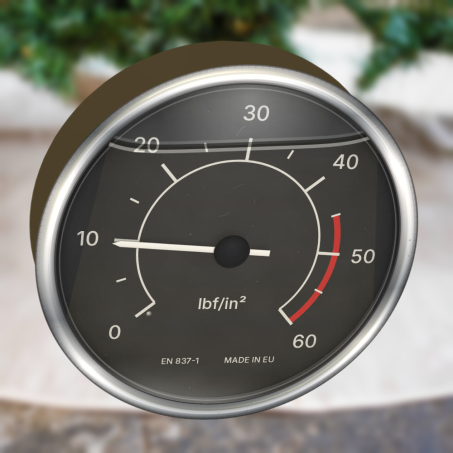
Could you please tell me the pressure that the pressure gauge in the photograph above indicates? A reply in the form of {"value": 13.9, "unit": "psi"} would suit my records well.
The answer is {"value": 10, "unit": "psi"}
